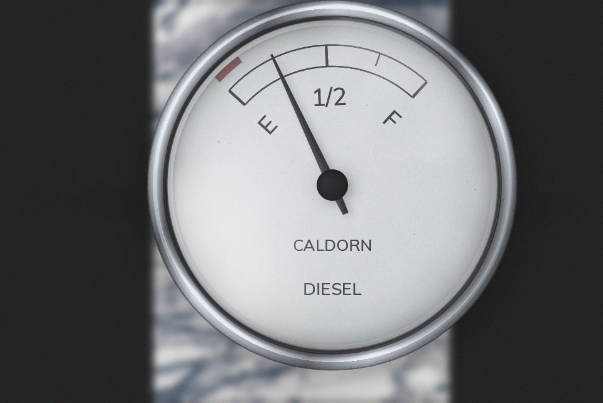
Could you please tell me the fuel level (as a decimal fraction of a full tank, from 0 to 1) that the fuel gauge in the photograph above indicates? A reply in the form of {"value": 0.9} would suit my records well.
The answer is {"value": 0.25}
